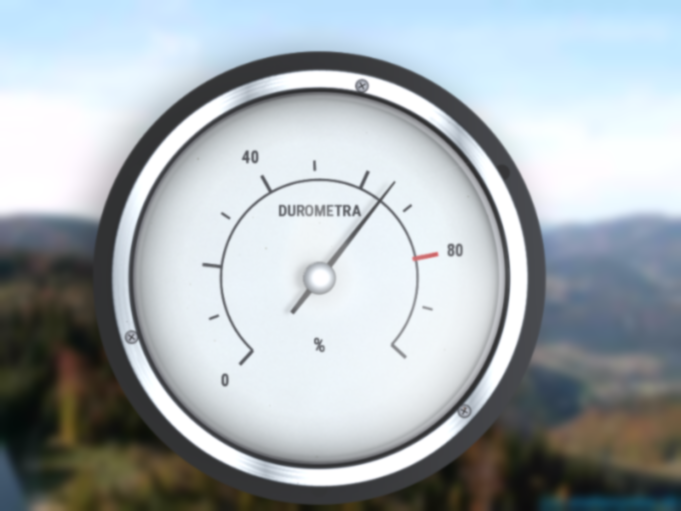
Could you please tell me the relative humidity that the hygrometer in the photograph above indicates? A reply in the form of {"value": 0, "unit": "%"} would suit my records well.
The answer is {"value": 65, "unit": "%"}
